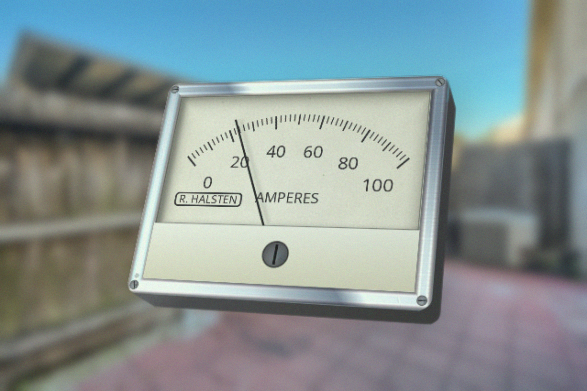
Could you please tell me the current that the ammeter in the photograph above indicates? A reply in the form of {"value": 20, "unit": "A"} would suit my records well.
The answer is {"value": 24, "unit": "A"}
